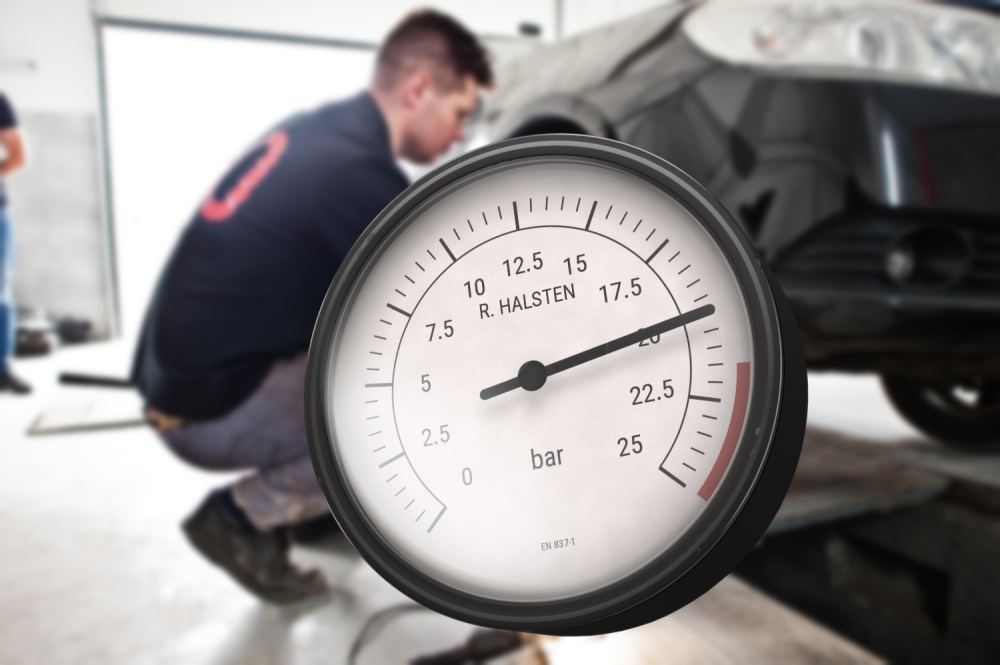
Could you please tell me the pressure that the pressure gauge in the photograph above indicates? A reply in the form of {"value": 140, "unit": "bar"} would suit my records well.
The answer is {"value": 20, "unit": "bar"}
